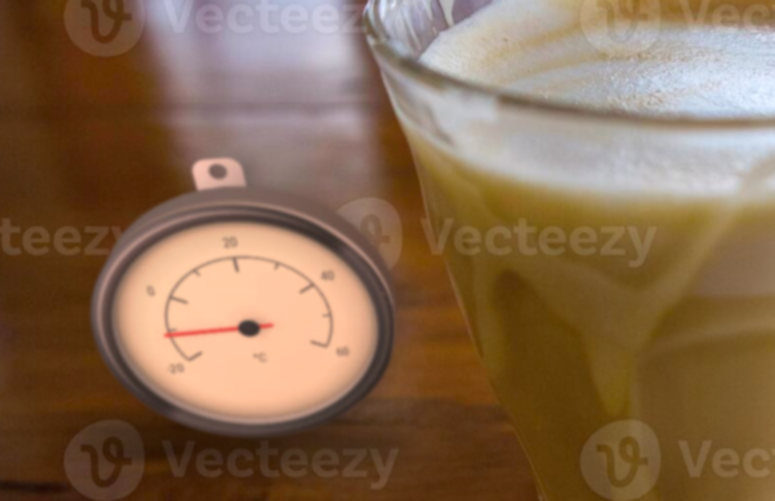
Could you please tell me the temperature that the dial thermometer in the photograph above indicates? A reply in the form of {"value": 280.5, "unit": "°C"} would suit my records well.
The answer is {"value": -10, "unit": "°C"}
